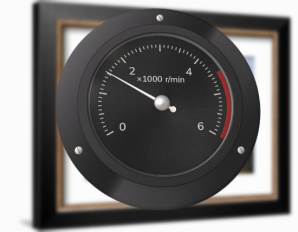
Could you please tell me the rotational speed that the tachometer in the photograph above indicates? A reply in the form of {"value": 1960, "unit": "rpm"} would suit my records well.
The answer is {"value": 1500, "unit": "rpm"}
